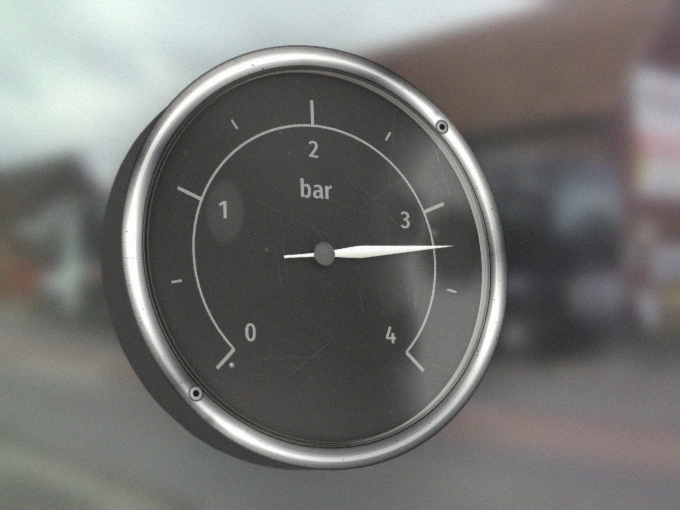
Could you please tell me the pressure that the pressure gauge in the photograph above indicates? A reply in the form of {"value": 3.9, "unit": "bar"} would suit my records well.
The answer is {"value": 3.25, "unit": "bar"}
